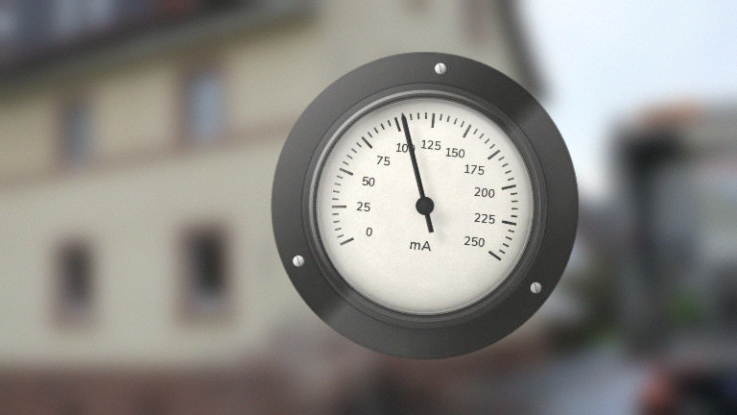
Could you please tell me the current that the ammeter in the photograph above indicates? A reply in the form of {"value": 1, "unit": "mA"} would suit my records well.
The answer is {"value": 105, "unit": "mA"}
